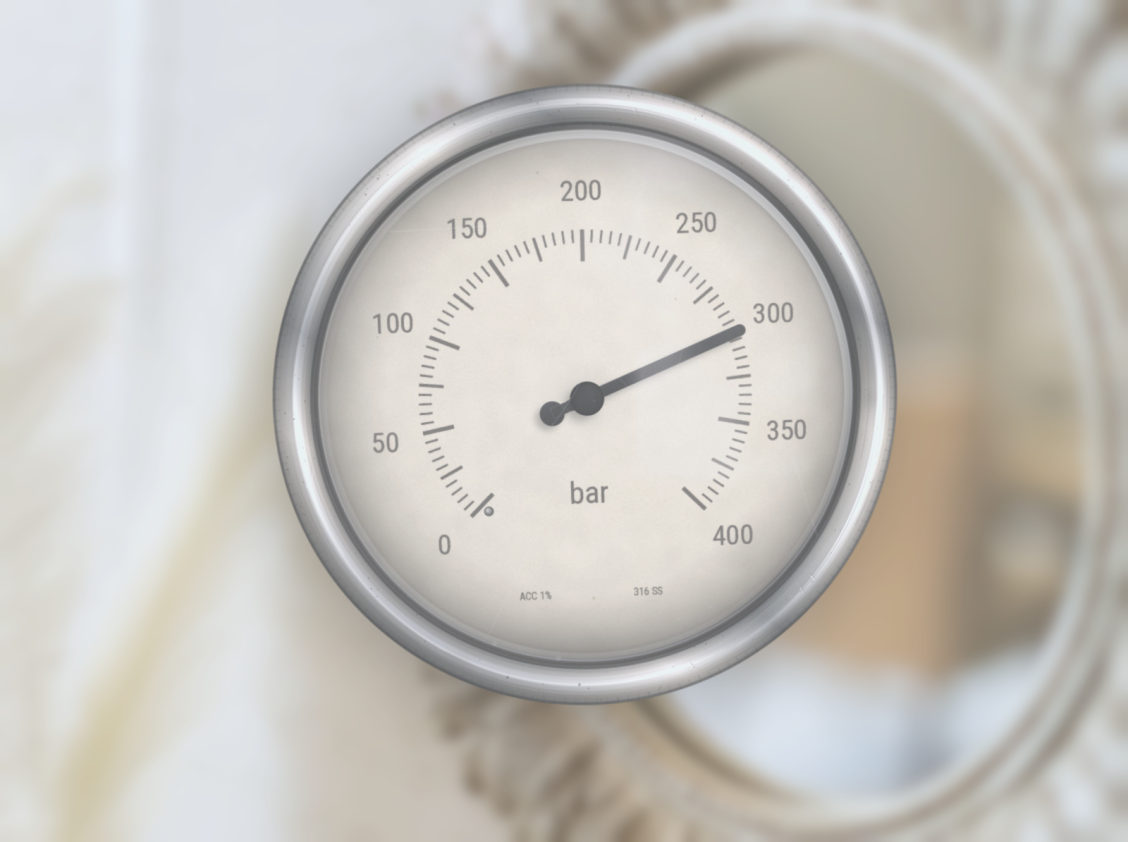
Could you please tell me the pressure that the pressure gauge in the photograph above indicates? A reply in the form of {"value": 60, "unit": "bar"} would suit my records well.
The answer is {"value": 300, "unit": "bar"}
